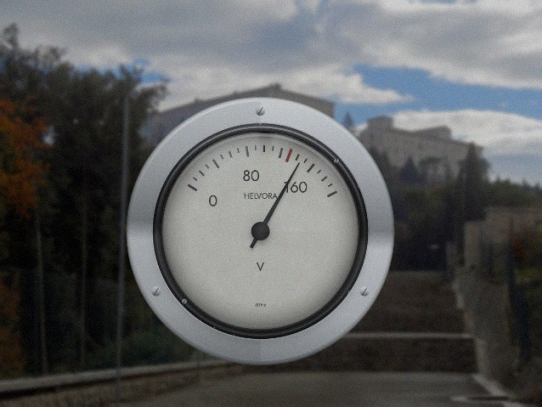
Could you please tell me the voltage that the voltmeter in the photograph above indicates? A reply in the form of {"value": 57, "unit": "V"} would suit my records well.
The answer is {"value": 145, "unit": "V"}
